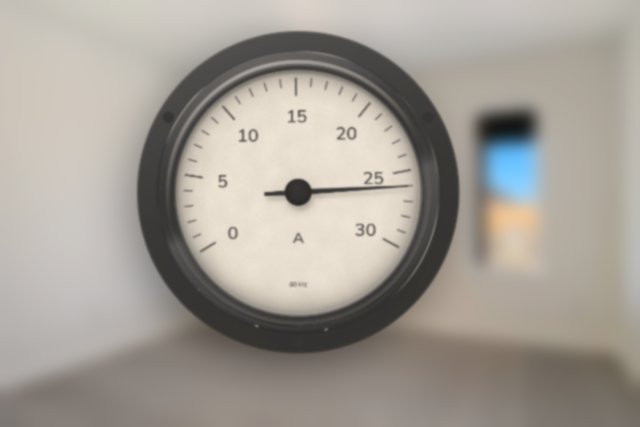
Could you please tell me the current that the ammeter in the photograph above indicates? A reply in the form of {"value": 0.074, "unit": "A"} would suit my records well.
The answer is {"value": 26, "unit": "A"}
